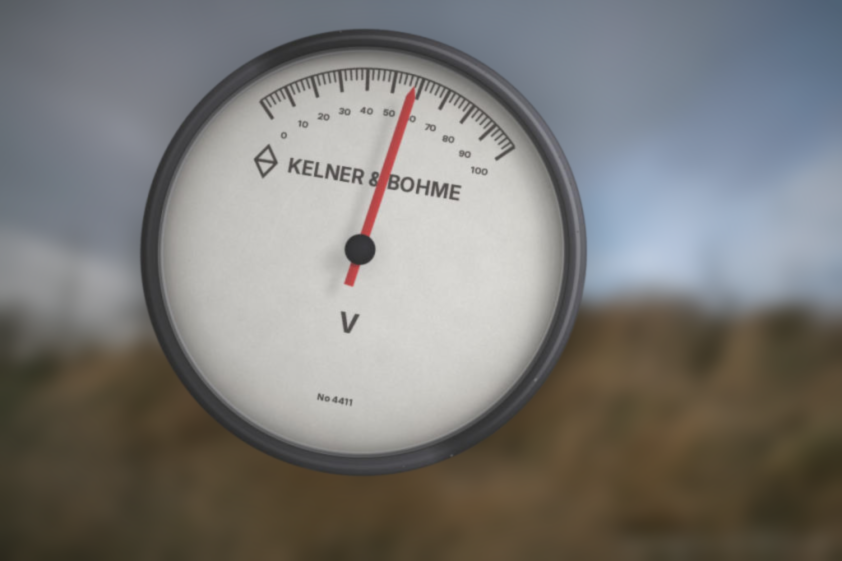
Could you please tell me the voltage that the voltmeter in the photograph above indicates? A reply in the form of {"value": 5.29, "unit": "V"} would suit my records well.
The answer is {"value": 58, "unit": "V"}
